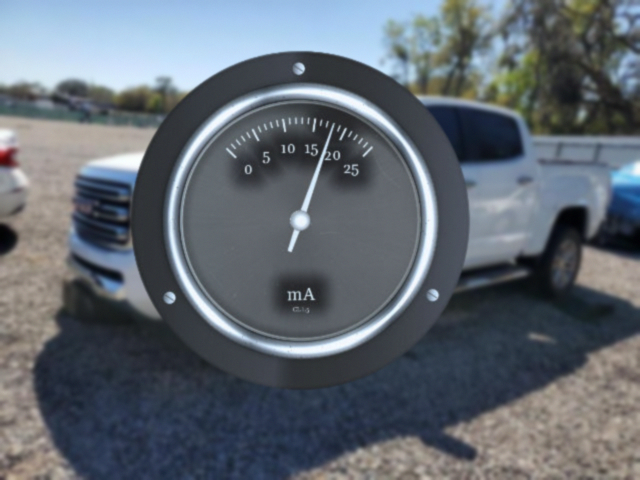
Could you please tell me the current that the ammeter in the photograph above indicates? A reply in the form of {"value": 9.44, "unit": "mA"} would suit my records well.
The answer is {"value": 18, "unit": "mA"}
